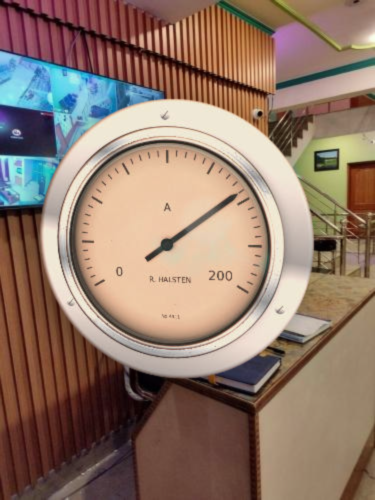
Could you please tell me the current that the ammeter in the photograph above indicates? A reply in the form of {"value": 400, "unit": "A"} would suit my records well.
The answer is {"value": 145, "unit": "A"}
